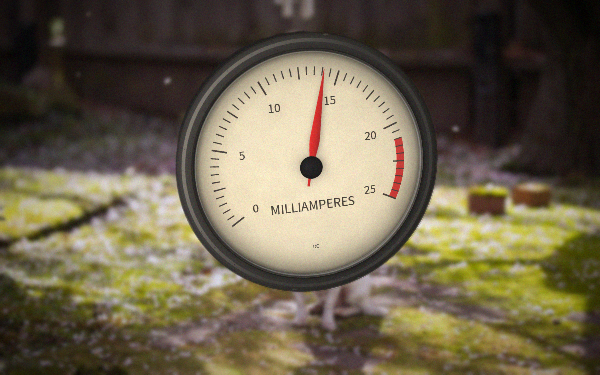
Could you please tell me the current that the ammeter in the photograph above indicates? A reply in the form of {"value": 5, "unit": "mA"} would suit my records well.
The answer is {"value": 14, "unit": "mA"}
